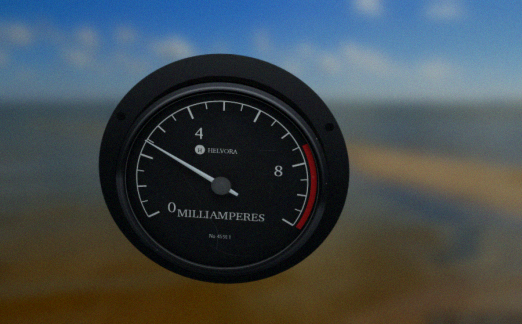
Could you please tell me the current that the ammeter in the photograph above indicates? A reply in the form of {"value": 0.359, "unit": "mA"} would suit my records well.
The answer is {"value": 2.5, "unit": "mA"}
